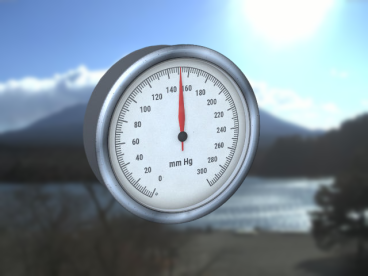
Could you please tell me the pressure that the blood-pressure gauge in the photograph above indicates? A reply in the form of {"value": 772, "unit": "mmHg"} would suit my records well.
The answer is {"value": 150, "unit": "mmHg"}
